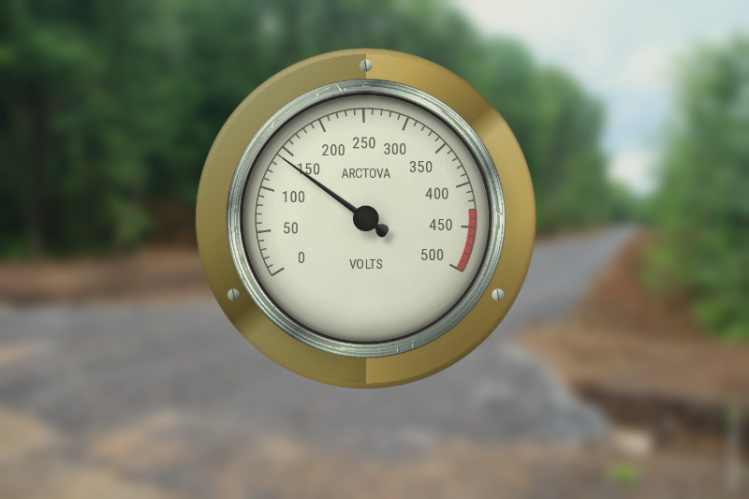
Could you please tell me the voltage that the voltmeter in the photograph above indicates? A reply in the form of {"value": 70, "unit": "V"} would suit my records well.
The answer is {"value": 140, "unit": "V"}
